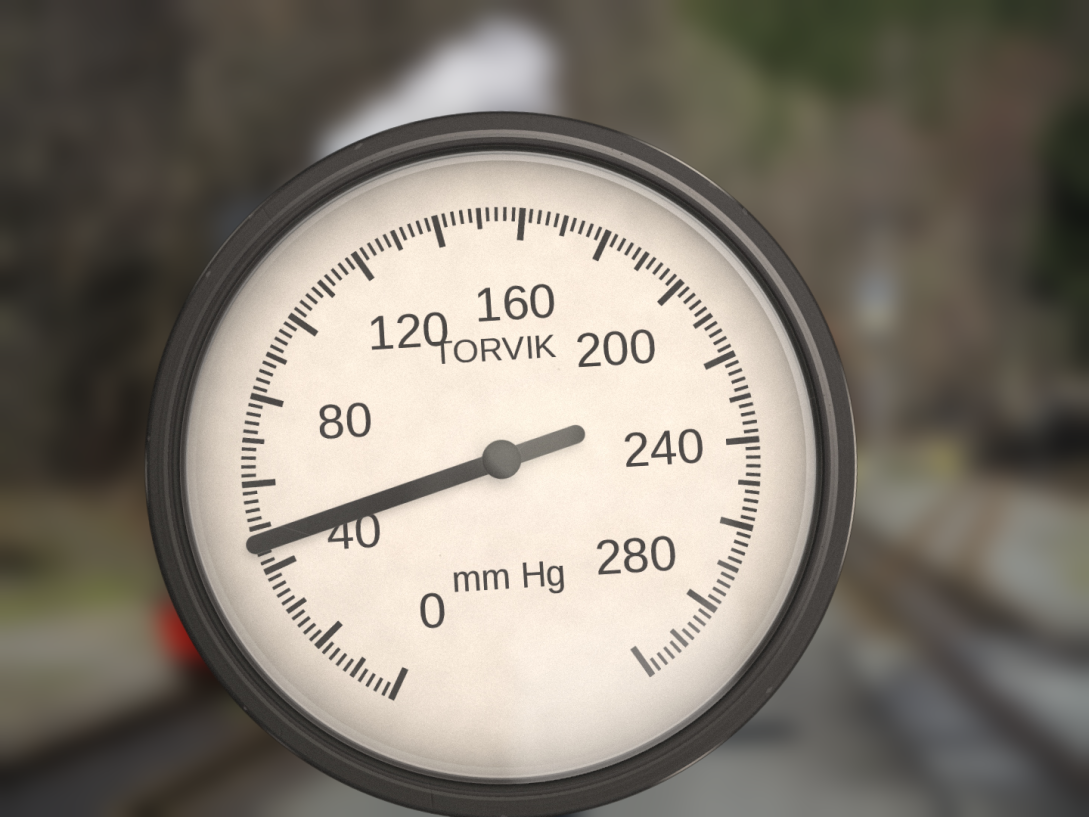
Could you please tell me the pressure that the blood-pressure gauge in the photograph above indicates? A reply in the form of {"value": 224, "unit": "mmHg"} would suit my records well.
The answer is {"value": 46, "unit": "mmHg"}
